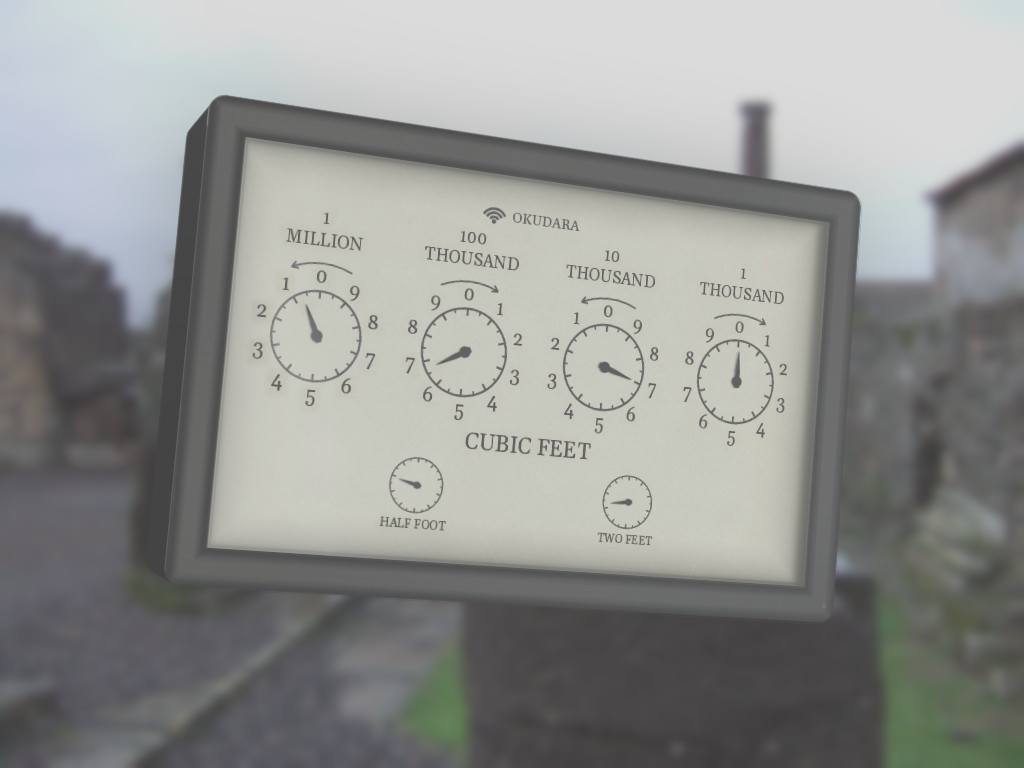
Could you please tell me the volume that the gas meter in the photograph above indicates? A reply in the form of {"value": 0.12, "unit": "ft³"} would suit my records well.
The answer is {"value": 67000, "unit": "ft³"}
